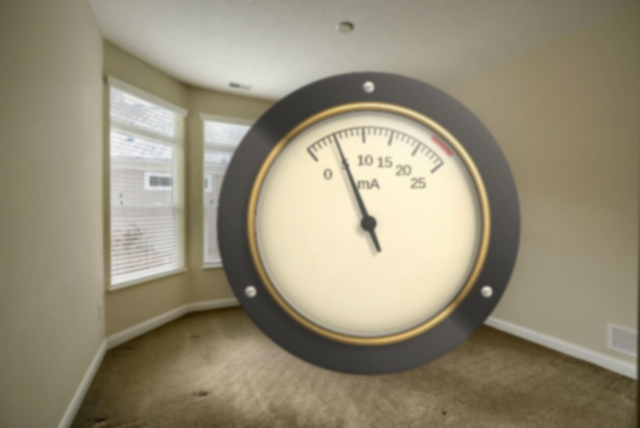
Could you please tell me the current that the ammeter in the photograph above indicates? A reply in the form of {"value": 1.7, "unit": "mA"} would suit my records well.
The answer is {"value": 5, "unit": "mA"}
